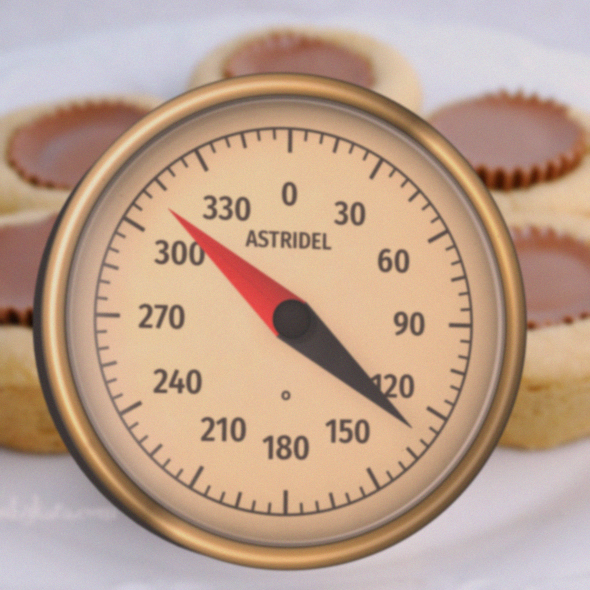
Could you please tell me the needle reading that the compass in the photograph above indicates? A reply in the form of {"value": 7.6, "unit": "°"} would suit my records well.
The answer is {"value": 310, "unit": "°"}
